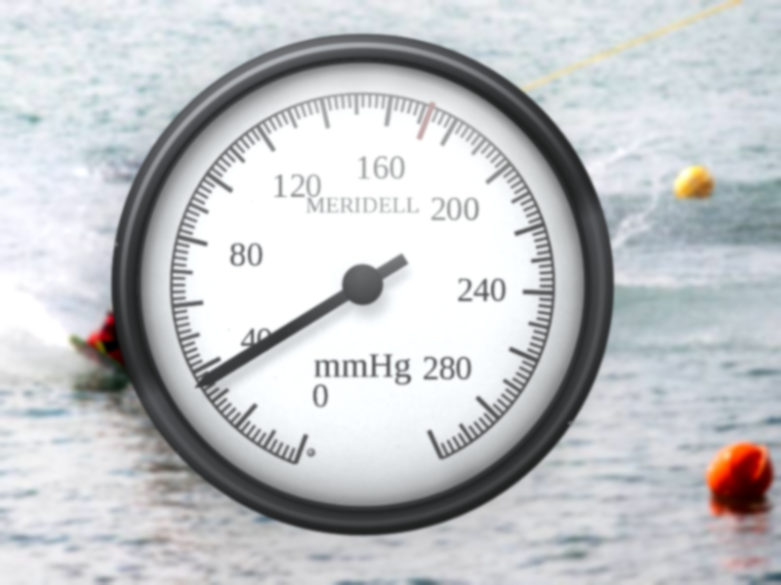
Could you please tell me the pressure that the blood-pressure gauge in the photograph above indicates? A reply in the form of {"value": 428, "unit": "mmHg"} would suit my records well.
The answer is {"value": 36, "unit": "mmHg"}
